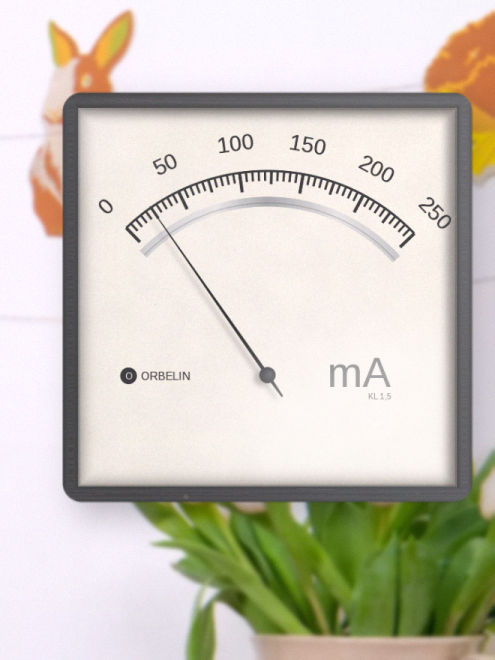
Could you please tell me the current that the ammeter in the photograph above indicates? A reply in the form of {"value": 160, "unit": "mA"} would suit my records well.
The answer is {"value": 25, "unit": "mA"}
